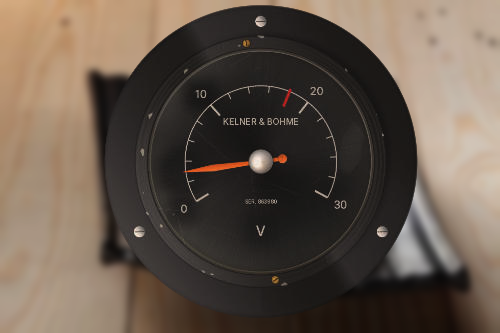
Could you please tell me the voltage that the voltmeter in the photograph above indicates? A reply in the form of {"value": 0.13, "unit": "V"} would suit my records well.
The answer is {"value": 3, "unit": "V"}
